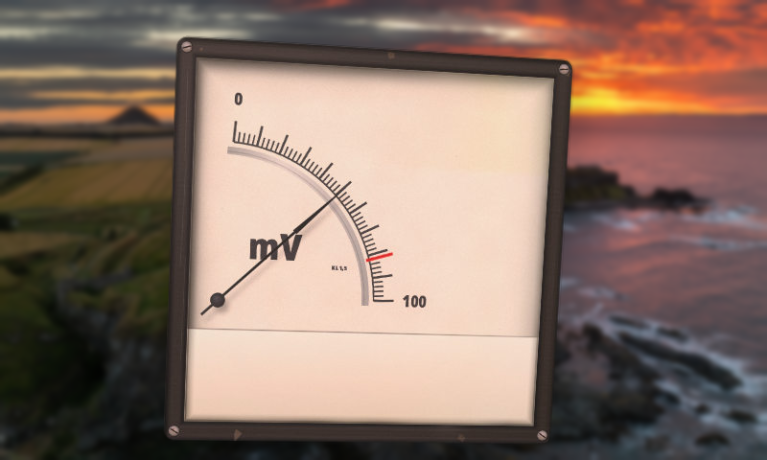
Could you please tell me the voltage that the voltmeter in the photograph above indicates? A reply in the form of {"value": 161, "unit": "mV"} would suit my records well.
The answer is {"value": 50, "unit": "mV"}
